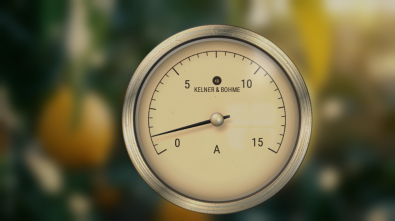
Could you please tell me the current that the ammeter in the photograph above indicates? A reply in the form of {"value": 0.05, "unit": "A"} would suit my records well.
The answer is {"value": 1, "unit": "A"}
